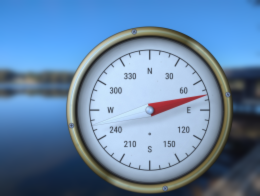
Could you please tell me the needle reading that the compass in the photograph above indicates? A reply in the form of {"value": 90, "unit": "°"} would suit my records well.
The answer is {"value": 75, "unit": "°"}
